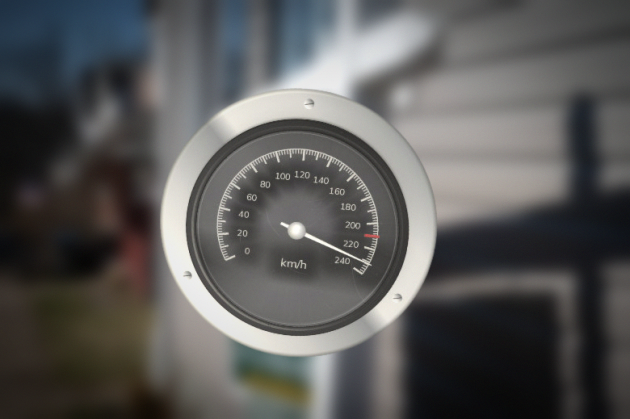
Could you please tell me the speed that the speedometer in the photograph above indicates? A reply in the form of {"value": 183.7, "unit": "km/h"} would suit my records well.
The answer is {"value": 230, "unit": "km/h"}
